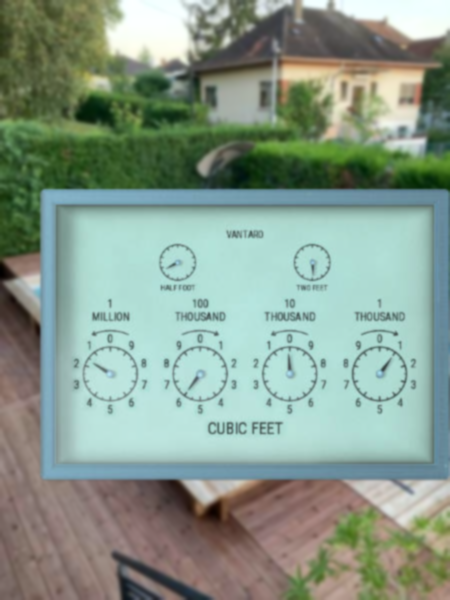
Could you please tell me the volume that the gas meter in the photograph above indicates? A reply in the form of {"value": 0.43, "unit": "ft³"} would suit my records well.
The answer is {"value": 160100, "unit": "ft³"}
